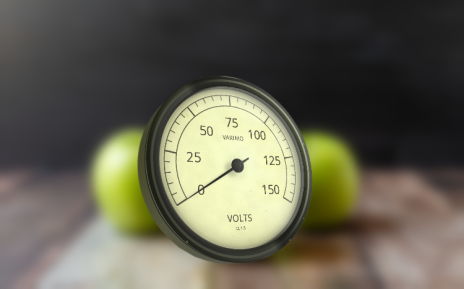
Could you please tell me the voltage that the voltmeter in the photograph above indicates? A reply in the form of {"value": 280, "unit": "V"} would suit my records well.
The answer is {"value": 0, "unit": "V"}
